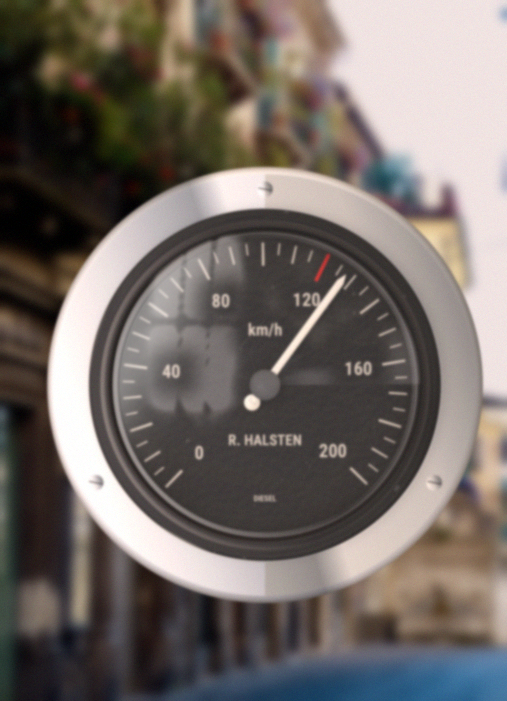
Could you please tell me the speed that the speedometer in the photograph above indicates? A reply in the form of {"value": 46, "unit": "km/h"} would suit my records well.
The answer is {"value": 127.5, "unit": "km/h"}
